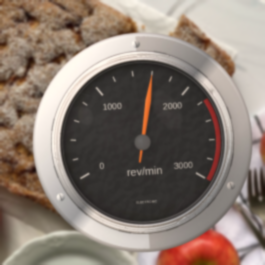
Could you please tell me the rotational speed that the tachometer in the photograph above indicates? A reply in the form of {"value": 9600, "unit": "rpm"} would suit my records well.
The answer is {"value": 1600, "unit": "rpm"}
